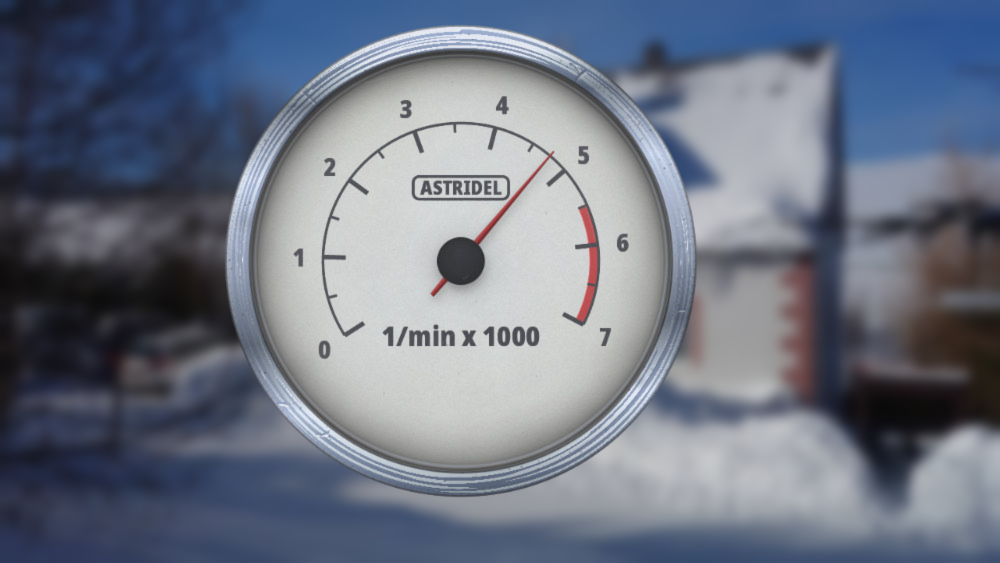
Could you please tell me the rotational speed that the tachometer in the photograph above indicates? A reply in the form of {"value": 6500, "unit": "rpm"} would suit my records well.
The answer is {"value": 4750, "unit": "rpm"}
